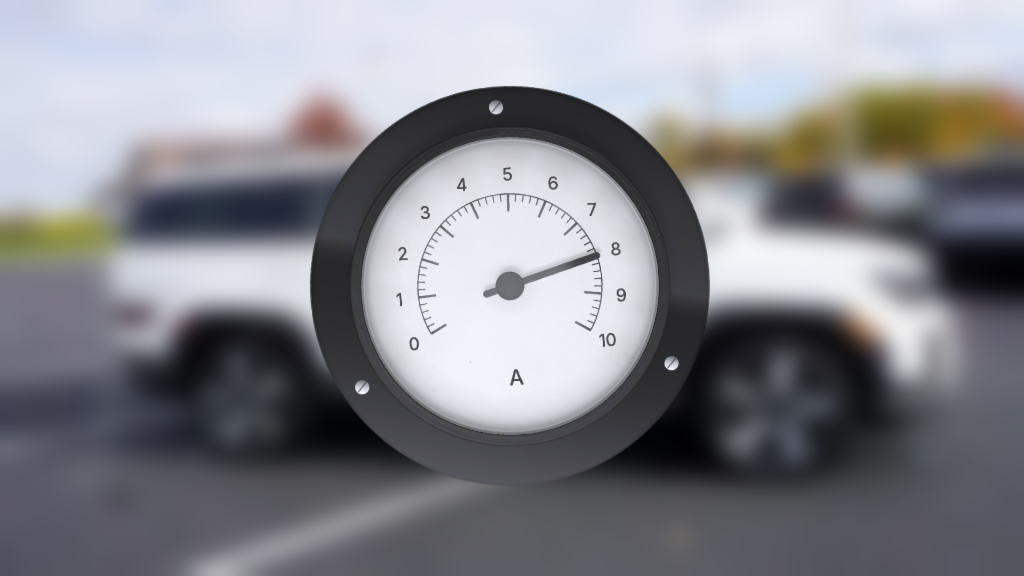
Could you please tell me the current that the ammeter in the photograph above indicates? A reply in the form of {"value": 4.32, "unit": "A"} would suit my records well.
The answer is {"value": 8, "unit": "A"}
